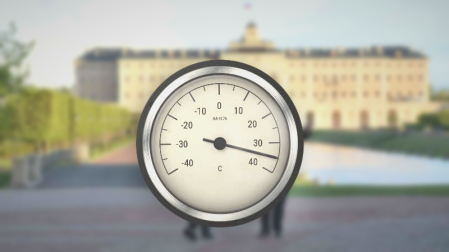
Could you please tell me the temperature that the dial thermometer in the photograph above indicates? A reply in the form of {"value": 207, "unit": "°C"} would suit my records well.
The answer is {"value": 35, "unit": "°C"}
